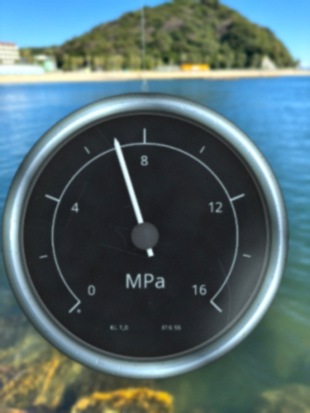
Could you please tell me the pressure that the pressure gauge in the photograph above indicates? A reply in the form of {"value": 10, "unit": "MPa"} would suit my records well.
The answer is {"value": 7, "unit": "MPa"}
